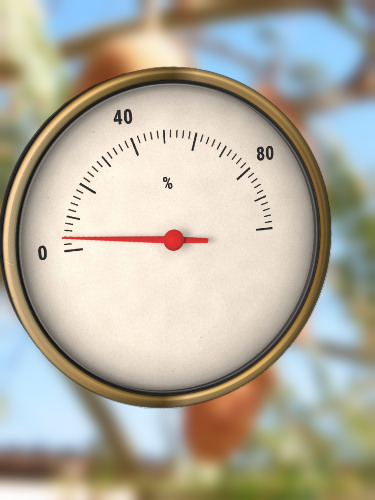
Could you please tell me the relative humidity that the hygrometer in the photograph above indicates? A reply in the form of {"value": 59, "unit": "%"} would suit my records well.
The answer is {"value": 4, "unit": "%"}
